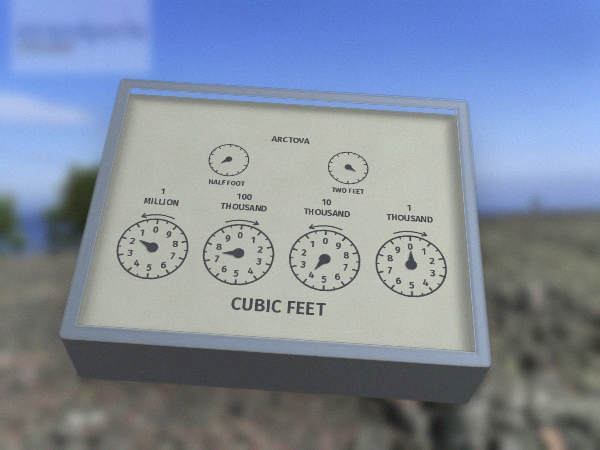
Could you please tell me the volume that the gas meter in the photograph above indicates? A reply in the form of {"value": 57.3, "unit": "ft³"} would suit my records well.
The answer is {"value": 174000, "unit": "ft³"}
